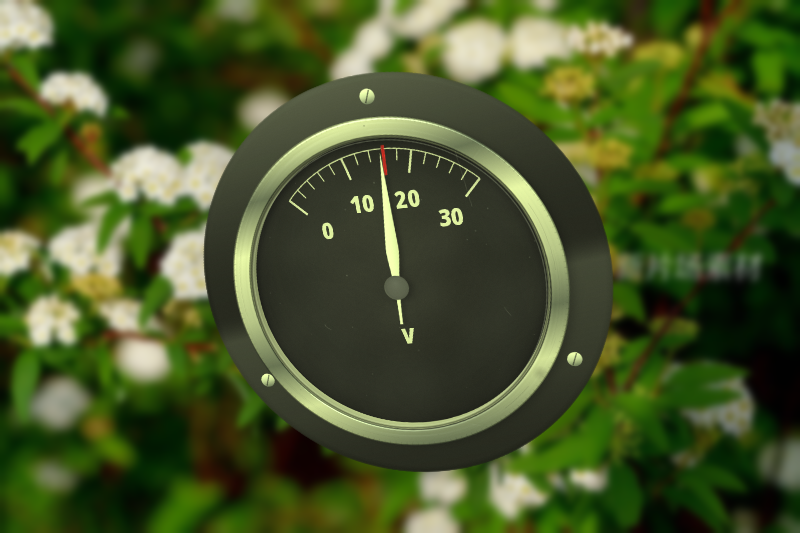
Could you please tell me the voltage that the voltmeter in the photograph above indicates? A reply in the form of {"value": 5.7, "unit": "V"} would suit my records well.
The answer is {"value": 16, "unit": "V"}
